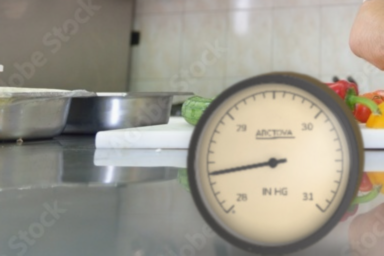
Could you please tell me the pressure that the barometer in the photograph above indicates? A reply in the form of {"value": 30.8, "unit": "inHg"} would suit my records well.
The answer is {"value": 28.4, "unit": "inHg"}
